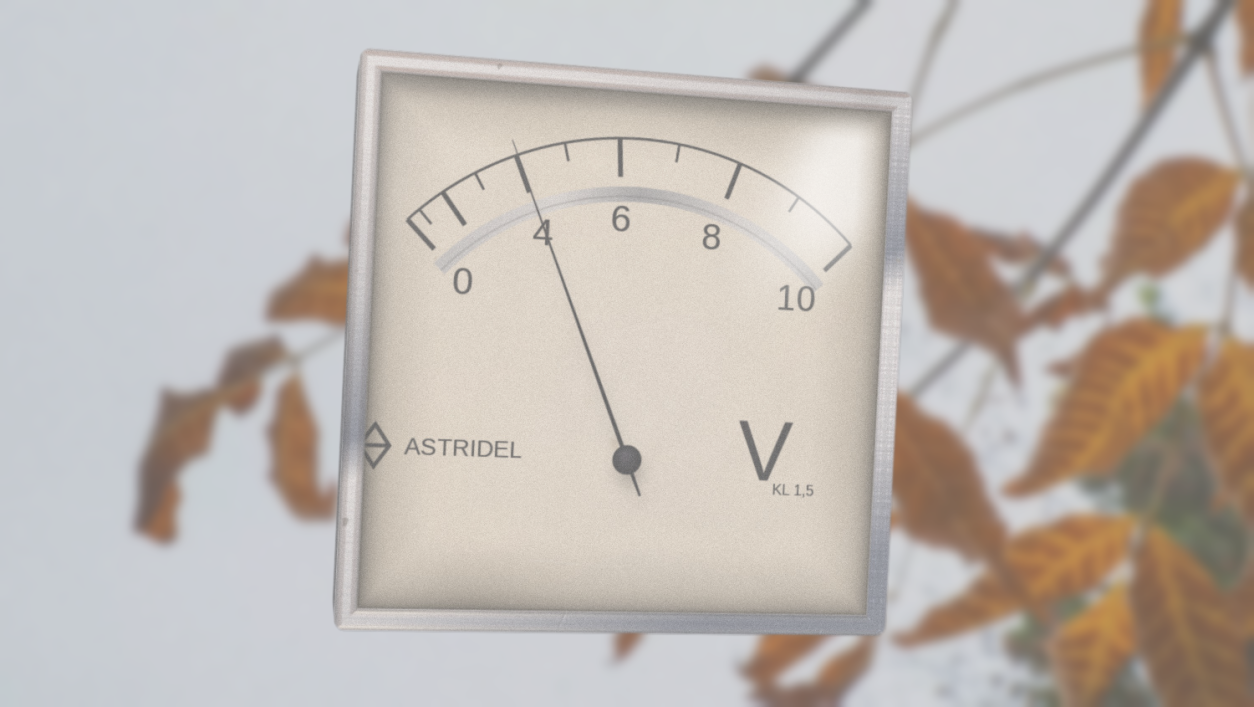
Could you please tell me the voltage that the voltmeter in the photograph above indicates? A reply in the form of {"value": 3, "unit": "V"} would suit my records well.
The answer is {"value": 4, "unit": "V"}
